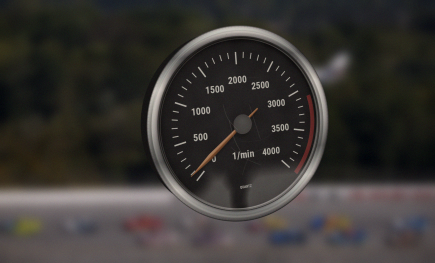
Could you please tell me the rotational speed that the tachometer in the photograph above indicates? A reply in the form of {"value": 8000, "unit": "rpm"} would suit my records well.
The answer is {"value": 100, "unit": "rpm"}
